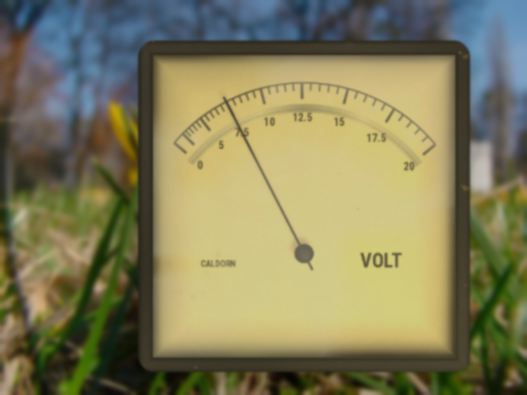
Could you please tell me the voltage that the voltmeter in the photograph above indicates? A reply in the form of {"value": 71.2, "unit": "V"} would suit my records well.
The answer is {"value": 7.5, "unit": "V"}
